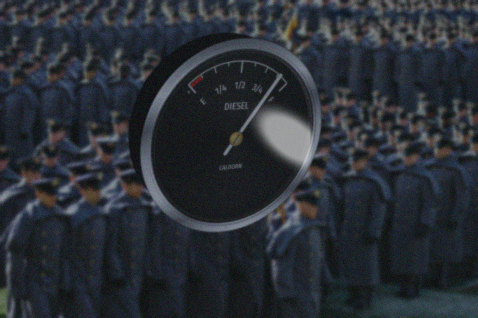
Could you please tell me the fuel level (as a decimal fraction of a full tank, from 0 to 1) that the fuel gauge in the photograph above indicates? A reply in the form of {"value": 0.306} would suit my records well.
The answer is {"value": 0.875}
